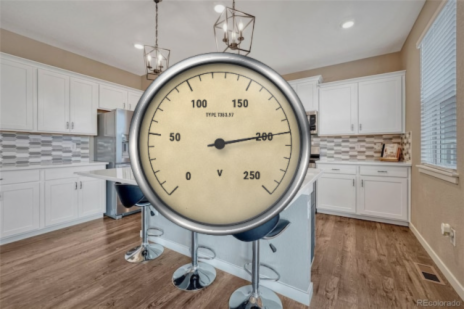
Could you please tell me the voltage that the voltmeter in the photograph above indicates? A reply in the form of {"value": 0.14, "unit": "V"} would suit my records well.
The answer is {"value": 200, "unit": "V"}
